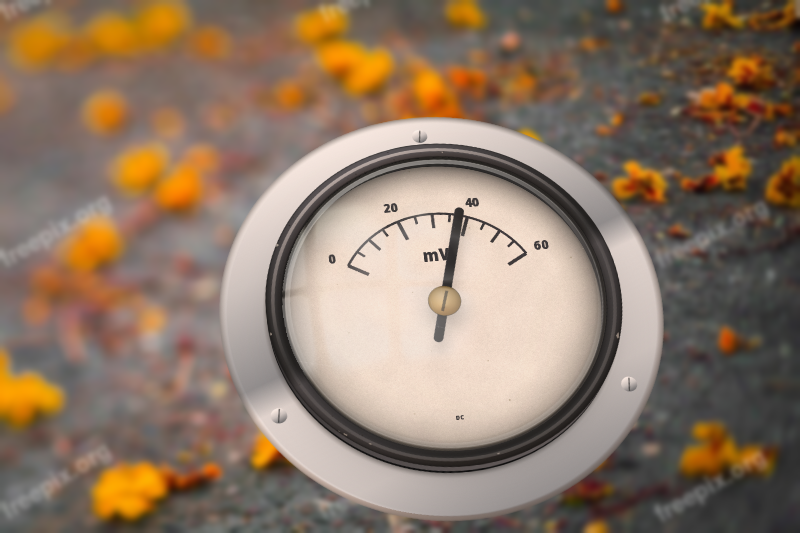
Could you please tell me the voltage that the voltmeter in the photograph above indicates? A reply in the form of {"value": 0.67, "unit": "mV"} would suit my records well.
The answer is {"value": 37.5, "unit": "mV"}
